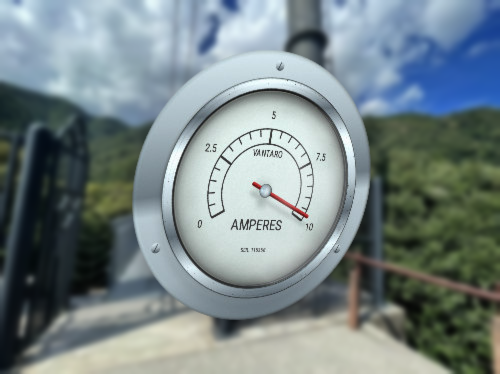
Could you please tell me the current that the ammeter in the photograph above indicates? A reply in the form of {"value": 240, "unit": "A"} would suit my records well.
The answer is {"value": 9.75, "unit": "A"}
